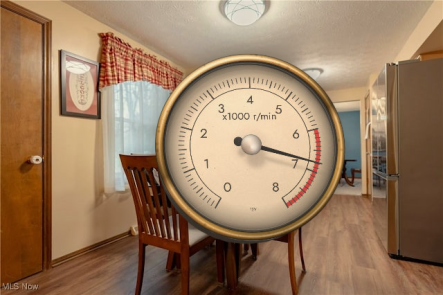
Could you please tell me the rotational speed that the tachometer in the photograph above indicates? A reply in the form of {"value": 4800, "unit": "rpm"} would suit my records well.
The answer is {"value": 6800, "unit": "rpm"}
